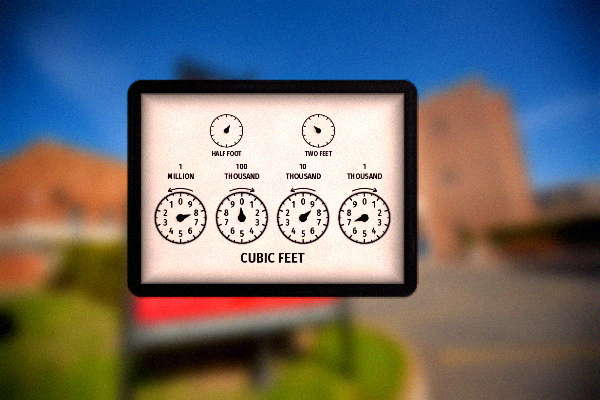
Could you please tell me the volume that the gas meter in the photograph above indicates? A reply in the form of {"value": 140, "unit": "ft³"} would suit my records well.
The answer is {"value": 798700, "unit": "ft³"}
